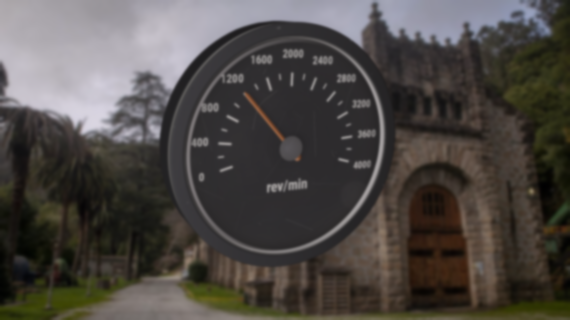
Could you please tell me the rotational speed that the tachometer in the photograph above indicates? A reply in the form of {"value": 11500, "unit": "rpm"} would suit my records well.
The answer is {"value": 1200, "unit": "rpm"}
